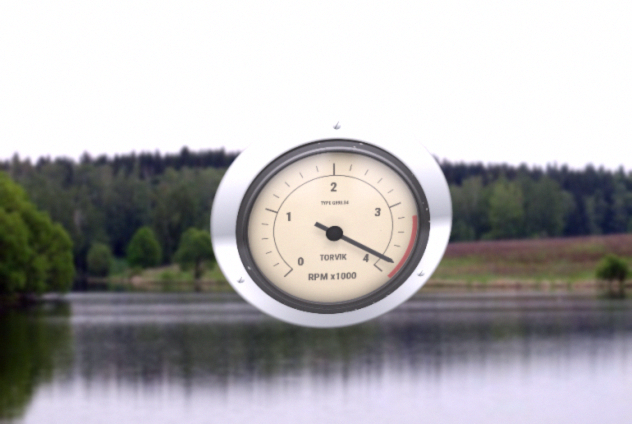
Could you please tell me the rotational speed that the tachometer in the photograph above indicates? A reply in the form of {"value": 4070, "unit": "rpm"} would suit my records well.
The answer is {"value": 3800, "unit": "rpm"}
